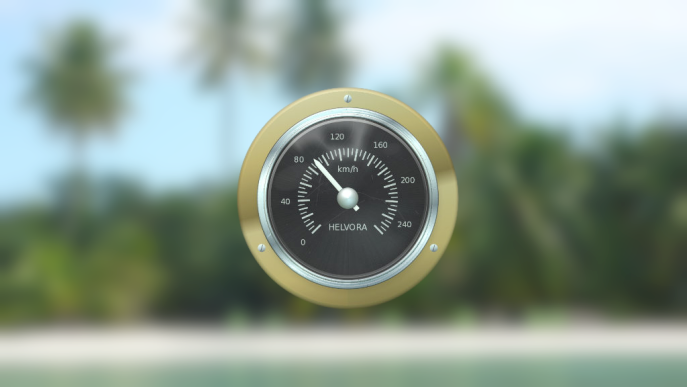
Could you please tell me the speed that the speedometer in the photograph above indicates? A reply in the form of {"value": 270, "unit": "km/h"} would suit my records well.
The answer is {"value": 90, "unit": "km/h"}
